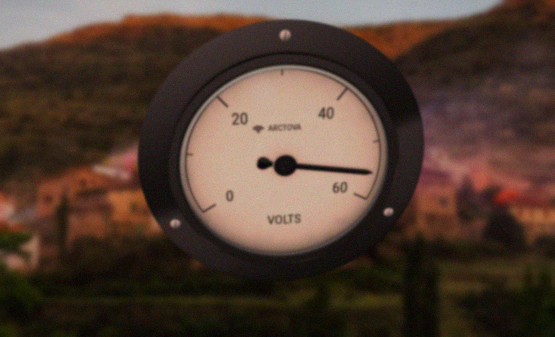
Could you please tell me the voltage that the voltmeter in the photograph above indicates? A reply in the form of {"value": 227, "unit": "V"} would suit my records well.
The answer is {"value": 55, "unit": "V"}
